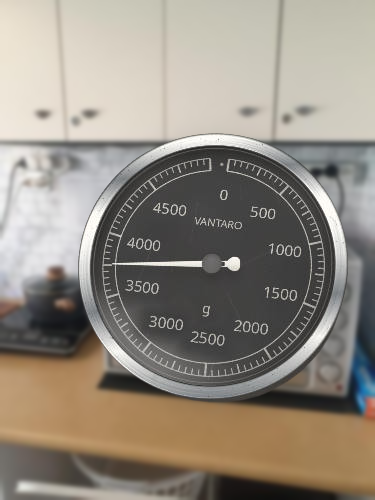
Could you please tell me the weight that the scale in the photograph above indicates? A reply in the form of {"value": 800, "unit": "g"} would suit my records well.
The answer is {"value": 3750, "unit": "g"}
